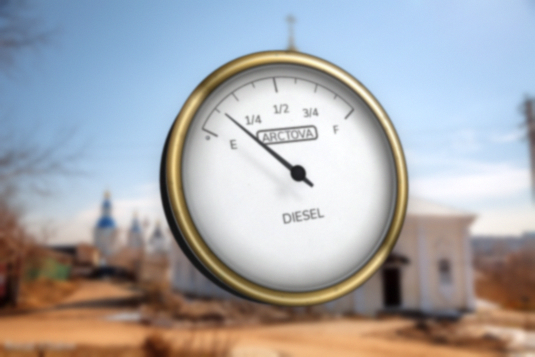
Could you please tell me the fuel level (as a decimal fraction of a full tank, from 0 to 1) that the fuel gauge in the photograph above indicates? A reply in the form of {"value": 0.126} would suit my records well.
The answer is {"value": 0.125}
